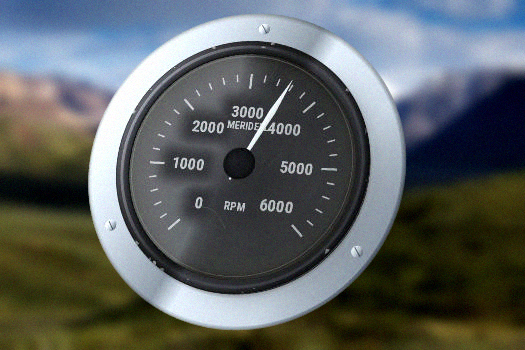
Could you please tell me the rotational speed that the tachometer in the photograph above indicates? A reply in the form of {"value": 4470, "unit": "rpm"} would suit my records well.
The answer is {"value": 3600, "unit": "rpm"}
